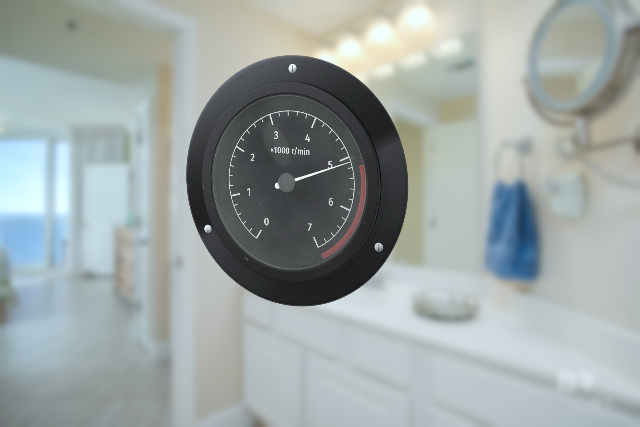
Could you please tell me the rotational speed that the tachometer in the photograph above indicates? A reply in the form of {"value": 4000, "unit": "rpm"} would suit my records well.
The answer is {"value": 5100, "unit": "rpm"}
